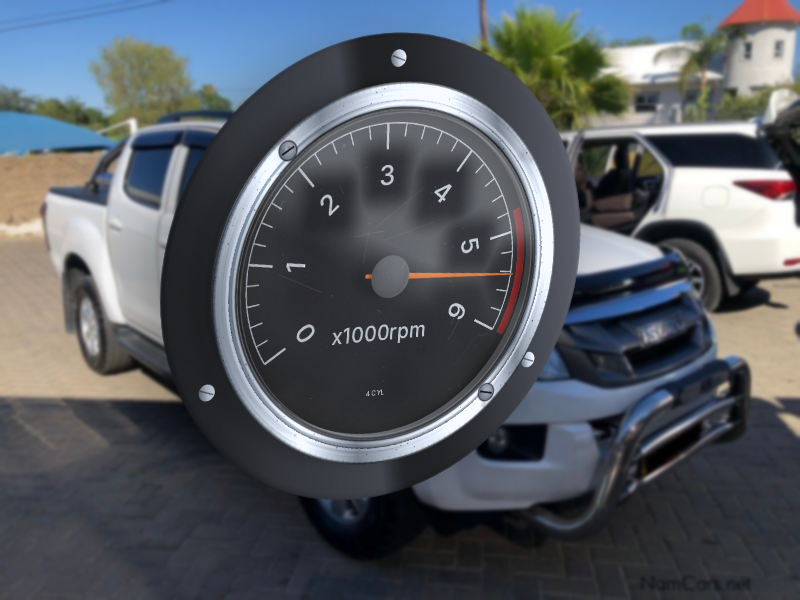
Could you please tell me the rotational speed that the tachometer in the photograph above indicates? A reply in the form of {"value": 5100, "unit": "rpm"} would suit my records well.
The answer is {"value": 5400, "unit": "rpm"}
